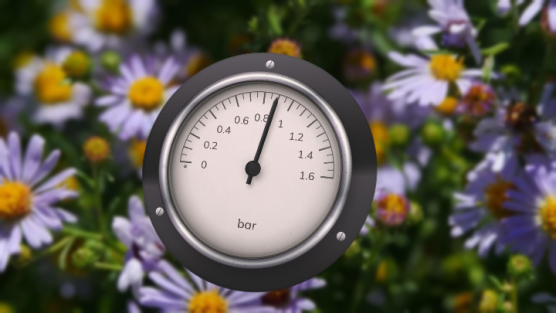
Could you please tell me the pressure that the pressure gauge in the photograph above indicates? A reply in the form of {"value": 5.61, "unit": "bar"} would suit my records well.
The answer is {"value": 0.9, "unit": "bar"}
